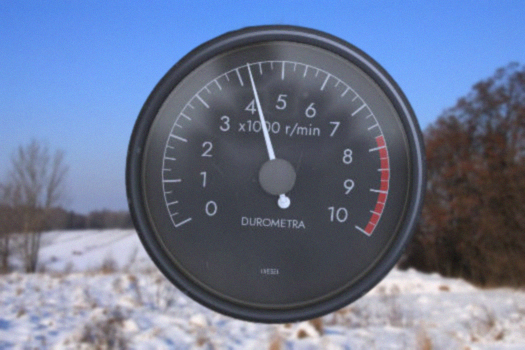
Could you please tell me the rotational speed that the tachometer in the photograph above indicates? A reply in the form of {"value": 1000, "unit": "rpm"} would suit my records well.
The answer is {"value": 4250, "unit": "rpm"}
